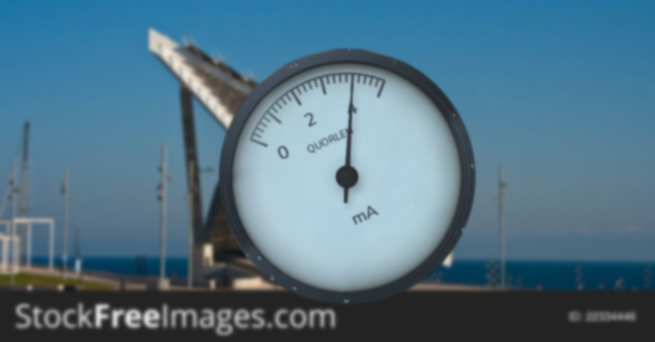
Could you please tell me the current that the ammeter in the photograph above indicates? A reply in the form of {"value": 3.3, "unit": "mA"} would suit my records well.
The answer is {"value": 4, "unit": "mA"}
